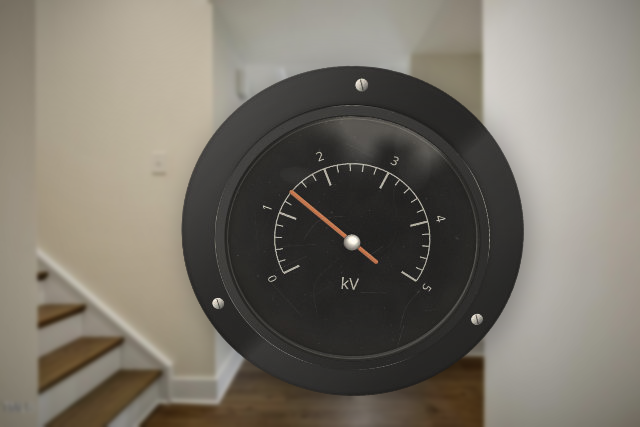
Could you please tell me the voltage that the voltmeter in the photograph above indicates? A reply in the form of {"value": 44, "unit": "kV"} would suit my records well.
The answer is {"value": 1.4, "unit": "kV"}
